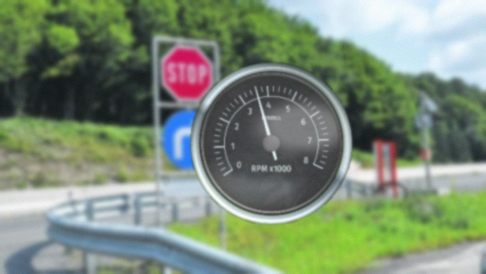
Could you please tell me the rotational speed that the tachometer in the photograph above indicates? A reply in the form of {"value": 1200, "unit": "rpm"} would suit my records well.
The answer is {"value": 3600, "unit": "rpm"}
